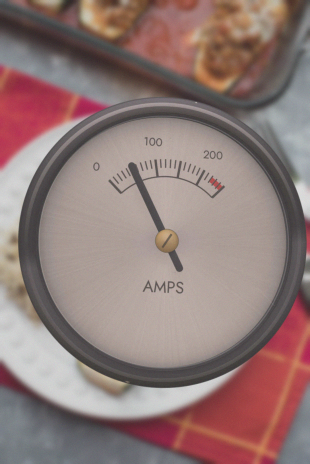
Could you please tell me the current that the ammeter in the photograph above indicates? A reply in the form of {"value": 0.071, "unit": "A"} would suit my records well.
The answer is {"value": 50, "unit": "A"}
